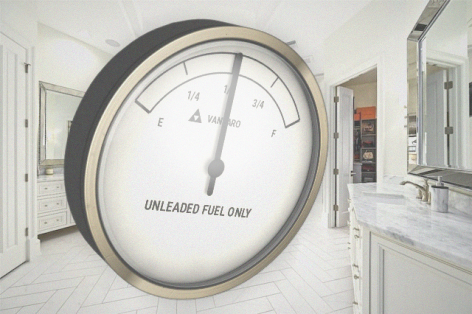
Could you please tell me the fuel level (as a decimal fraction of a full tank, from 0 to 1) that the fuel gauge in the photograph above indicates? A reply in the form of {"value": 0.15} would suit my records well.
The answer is {"value": 0.5}
